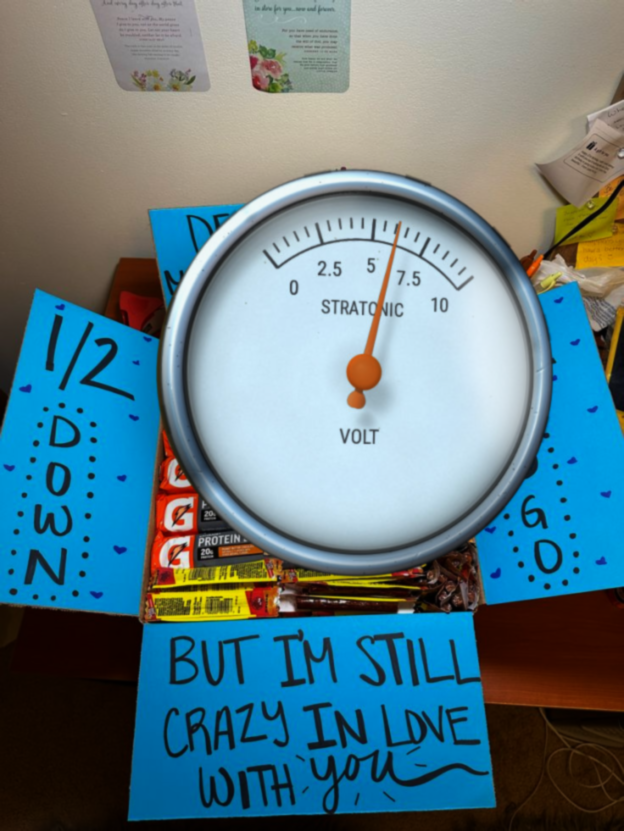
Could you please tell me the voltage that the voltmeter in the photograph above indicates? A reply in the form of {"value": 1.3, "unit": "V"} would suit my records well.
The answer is {"value": 6, "unit": "V"}
